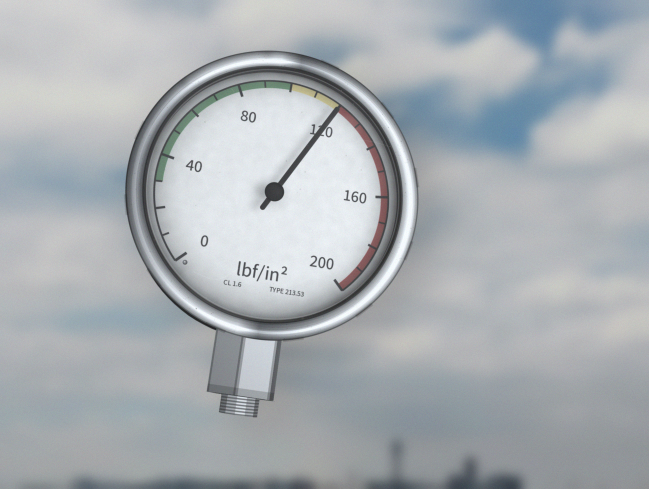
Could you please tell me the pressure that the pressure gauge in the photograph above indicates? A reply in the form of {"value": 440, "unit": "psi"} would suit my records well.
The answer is {"value": 120, "unit": "psi"}
